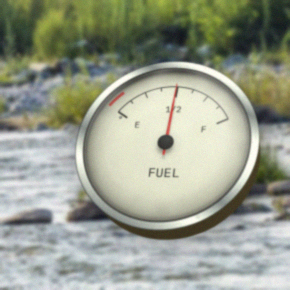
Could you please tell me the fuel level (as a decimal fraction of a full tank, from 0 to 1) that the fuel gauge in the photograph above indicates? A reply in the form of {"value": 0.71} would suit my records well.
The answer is {"value": 0.5}
